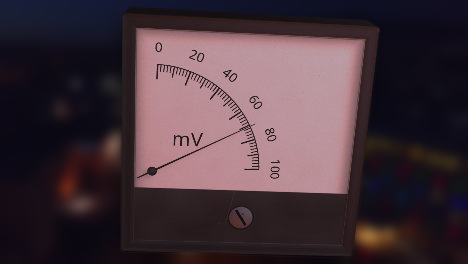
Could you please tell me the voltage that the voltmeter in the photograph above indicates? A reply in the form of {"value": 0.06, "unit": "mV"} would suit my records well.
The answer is {"value": 70, "unit": "mV"}
